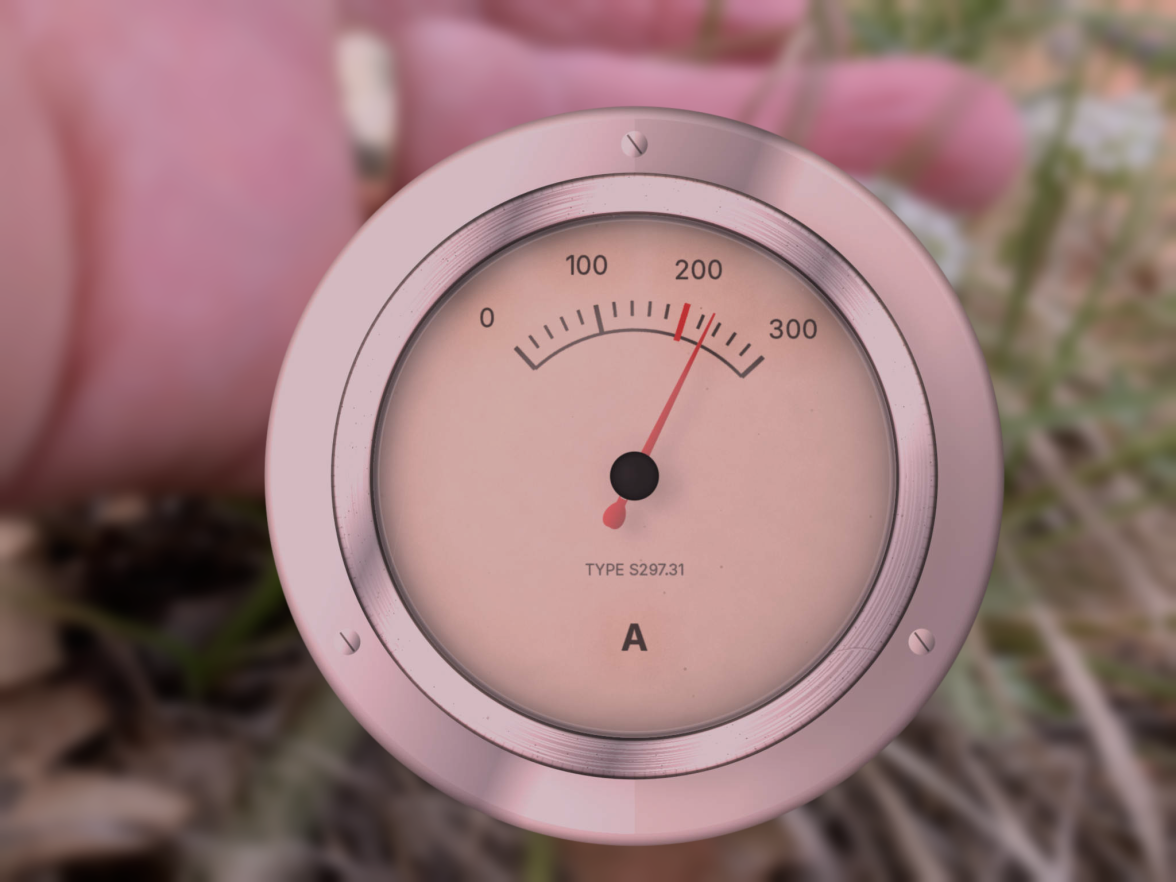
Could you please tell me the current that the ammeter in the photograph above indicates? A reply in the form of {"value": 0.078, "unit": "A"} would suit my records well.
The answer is {"value": 230, "unit": "A"}
